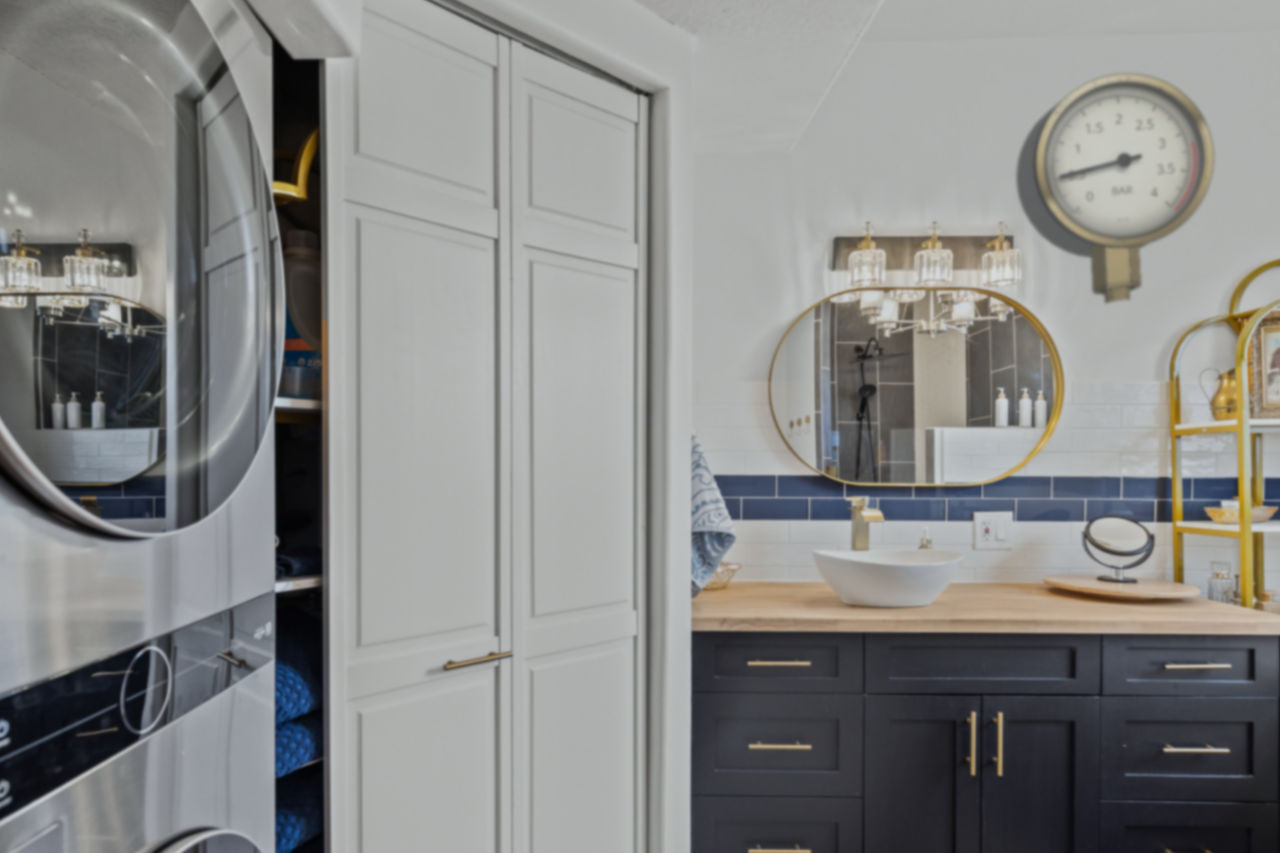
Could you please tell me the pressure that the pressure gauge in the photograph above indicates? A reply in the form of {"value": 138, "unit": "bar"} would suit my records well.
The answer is {"value": 0.5, "unit": "bar"}
